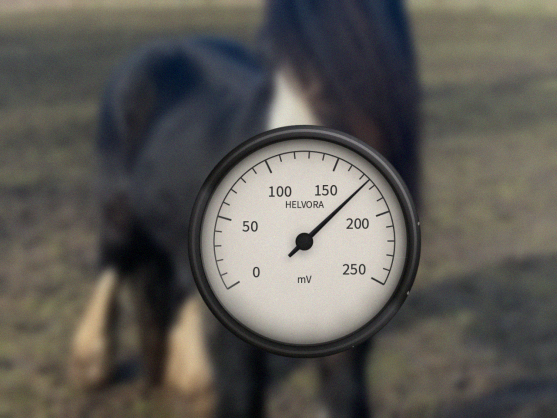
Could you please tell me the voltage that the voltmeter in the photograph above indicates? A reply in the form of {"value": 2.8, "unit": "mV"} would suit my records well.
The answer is {"value": 175, "unit": "mV"}
